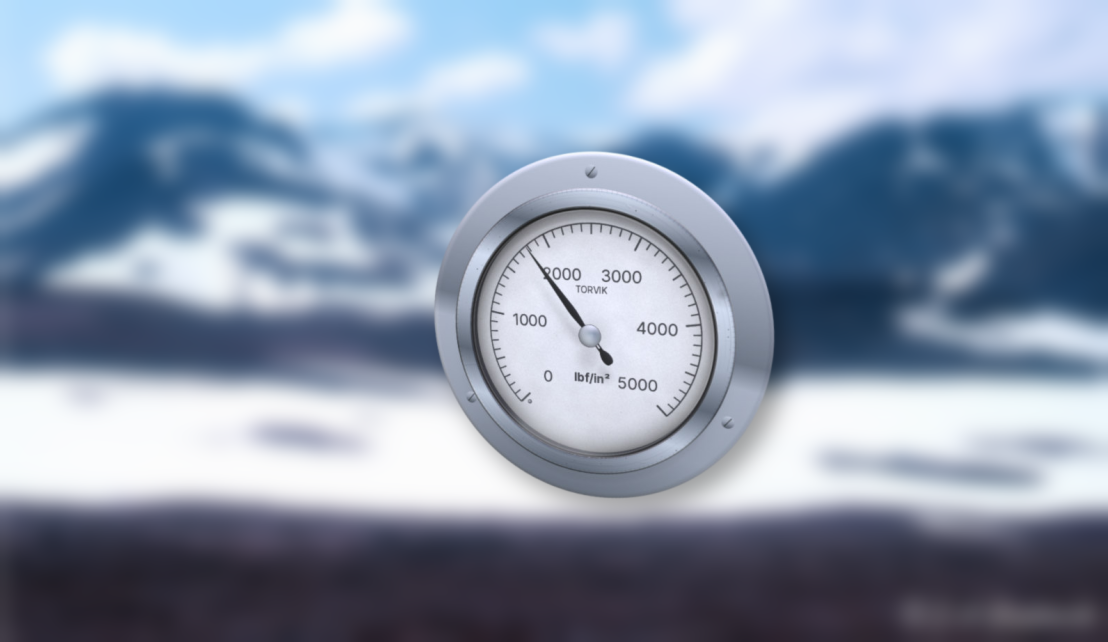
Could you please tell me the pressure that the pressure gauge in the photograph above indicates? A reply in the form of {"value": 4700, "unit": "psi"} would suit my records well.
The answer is {"value": 1800, "unit": "psi"}
